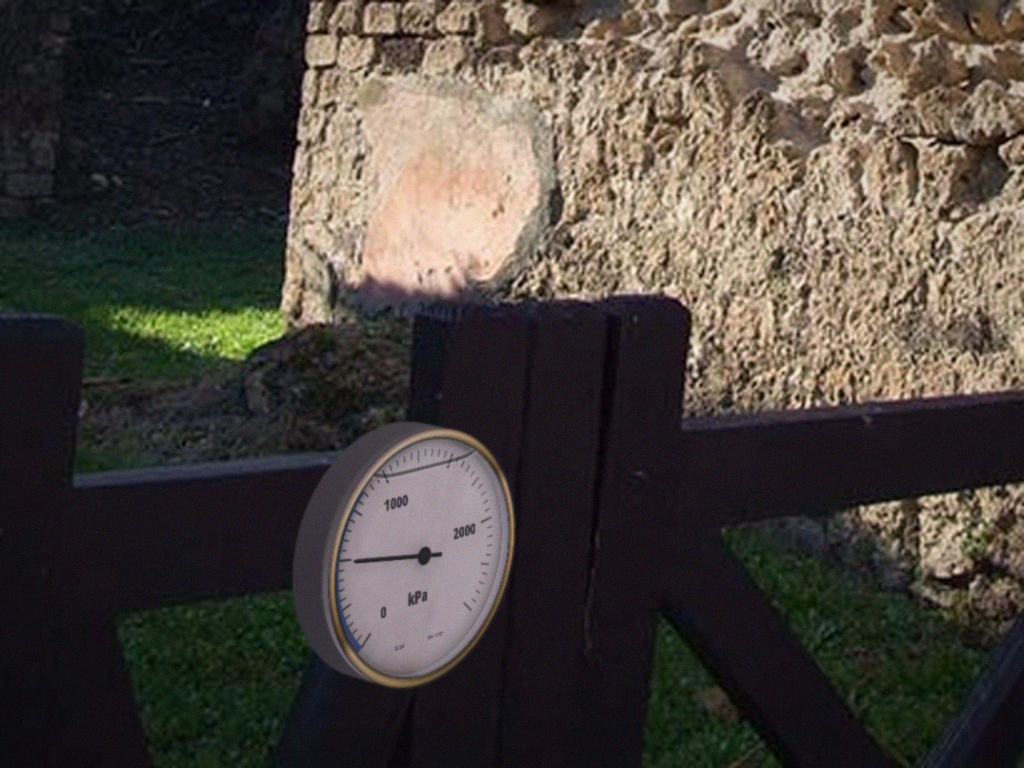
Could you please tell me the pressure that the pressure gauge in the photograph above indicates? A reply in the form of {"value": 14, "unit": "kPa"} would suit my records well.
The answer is {"value": 500, "unit": "kPa"}
